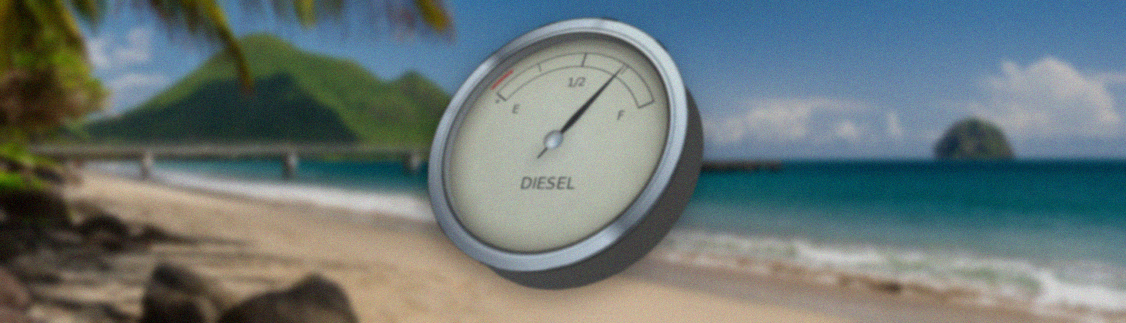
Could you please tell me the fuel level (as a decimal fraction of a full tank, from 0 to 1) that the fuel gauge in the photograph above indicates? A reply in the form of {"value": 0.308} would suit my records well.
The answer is {"value": 0.75}
